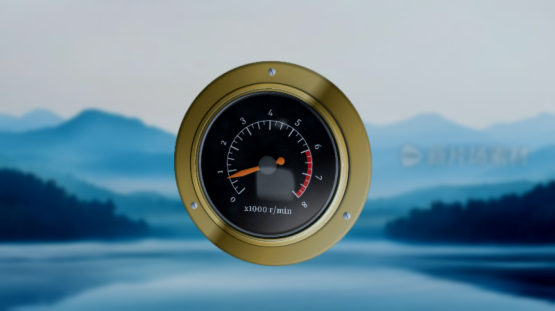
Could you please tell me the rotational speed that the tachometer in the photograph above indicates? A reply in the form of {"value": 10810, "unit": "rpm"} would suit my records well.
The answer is {"value": 750, "unit": "rpm"}
